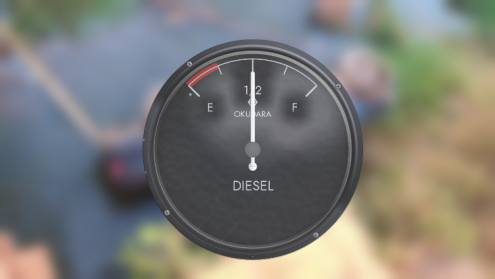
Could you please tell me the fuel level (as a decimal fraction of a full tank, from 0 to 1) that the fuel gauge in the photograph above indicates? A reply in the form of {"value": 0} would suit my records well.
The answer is {"value": 0.5}
